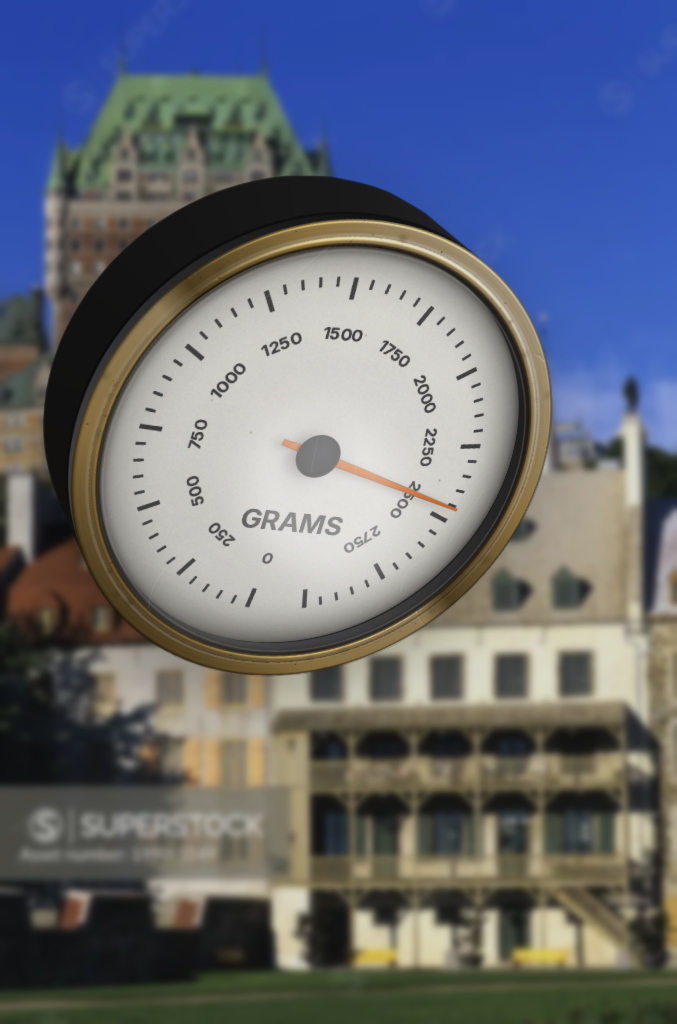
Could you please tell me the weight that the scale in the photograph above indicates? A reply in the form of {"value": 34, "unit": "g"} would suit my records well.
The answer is {"value": 2450, "unit": "g"}
